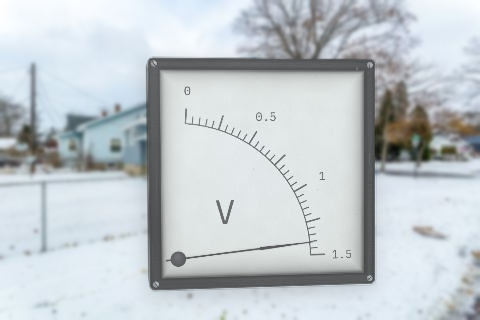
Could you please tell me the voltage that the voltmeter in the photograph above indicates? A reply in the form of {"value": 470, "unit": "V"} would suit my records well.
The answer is {"value": 1.4, "unit": "V"}
